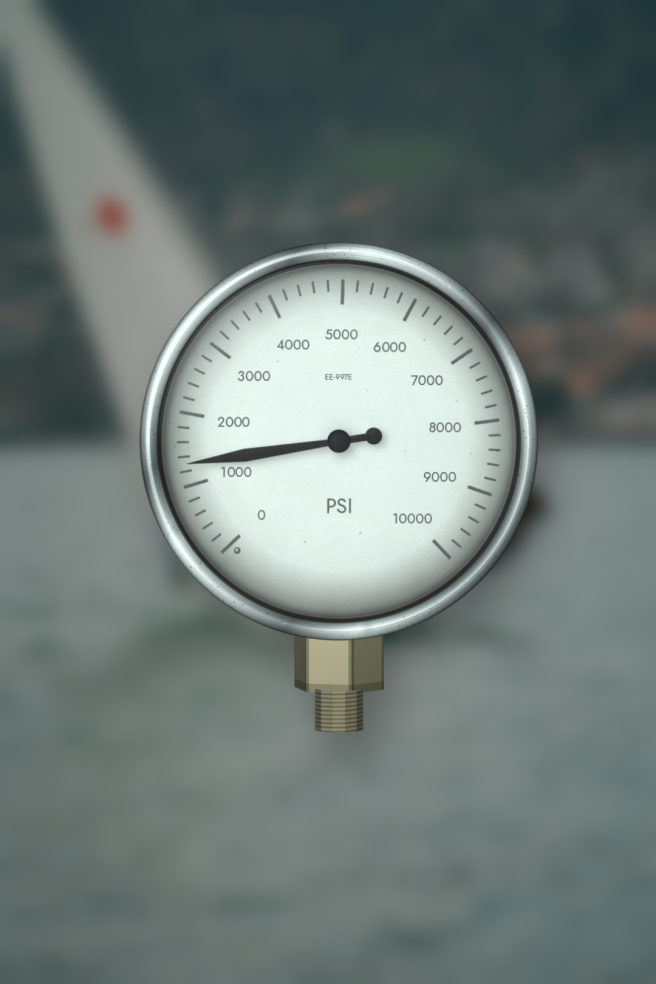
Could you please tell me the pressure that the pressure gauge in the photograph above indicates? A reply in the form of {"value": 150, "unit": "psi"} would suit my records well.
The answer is {"value": 1300, "unit": "psi"}
